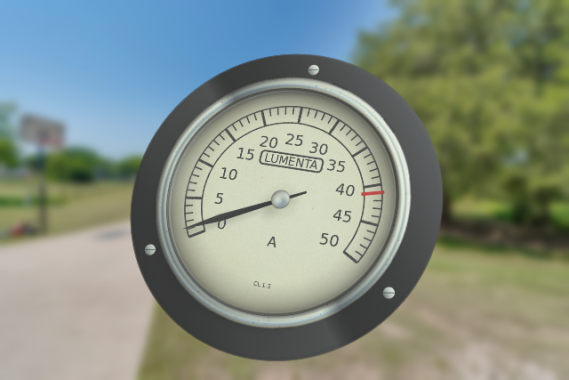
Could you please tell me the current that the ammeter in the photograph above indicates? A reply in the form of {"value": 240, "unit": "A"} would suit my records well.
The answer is {"value": 1, "unit": "A"}
